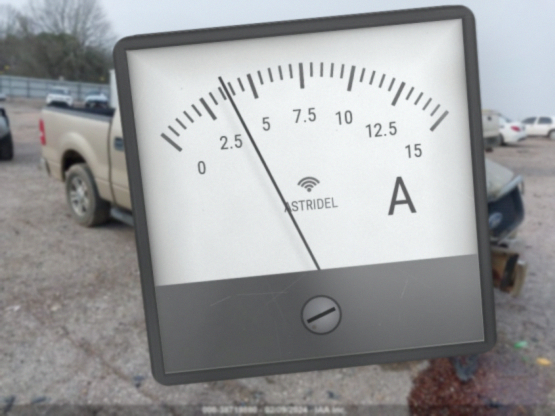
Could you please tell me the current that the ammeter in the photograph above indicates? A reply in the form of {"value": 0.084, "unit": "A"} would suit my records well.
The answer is {"value": 3.75, "unit": "A"}
